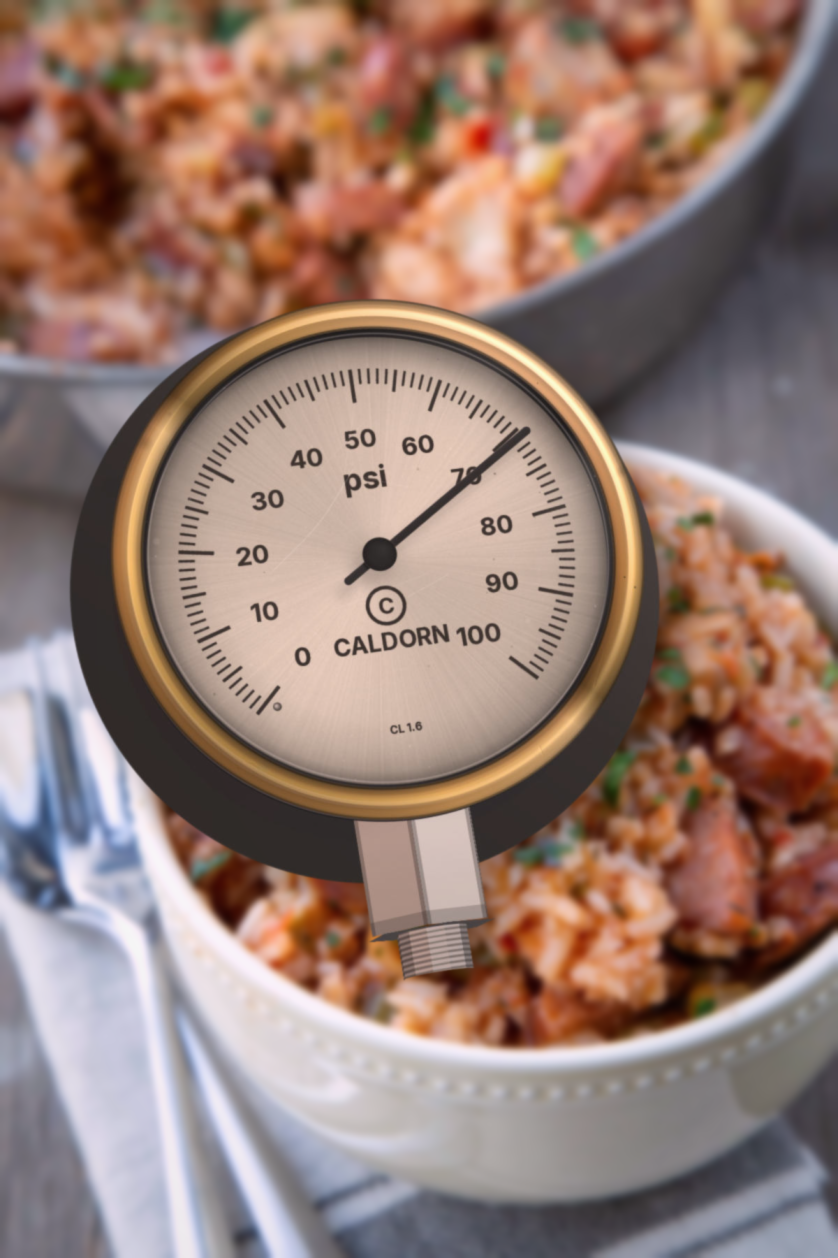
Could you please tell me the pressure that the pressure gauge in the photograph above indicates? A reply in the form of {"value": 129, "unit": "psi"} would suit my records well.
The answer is {"value": 71, "unit": "psi"}
